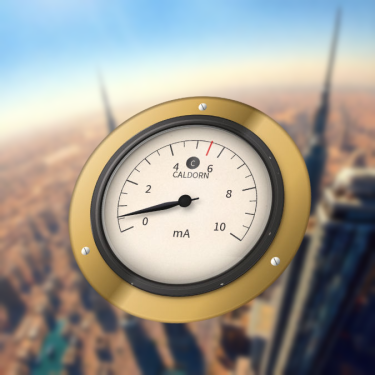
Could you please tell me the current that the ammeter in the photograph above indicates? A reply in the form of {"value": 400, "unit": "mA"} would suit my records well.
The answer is {"value": 0.5, "unit": "mA"}
